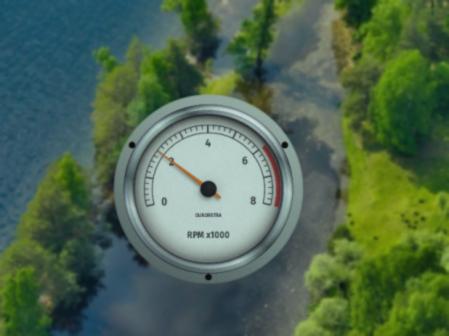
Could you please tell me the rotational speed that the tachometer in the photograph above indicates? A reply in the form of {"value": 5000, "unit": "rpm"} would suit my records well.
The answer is {"value": 2000, "unit": "rpm"}
